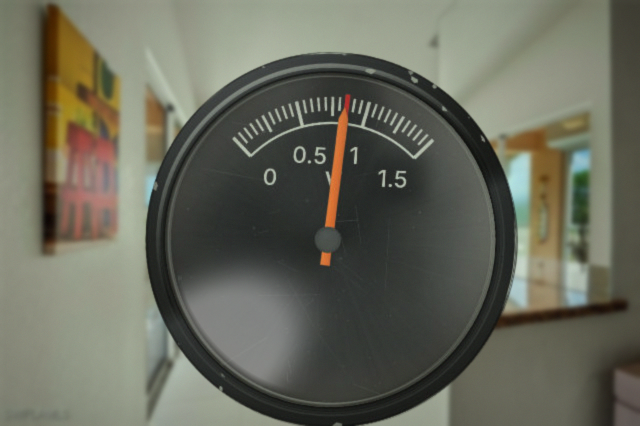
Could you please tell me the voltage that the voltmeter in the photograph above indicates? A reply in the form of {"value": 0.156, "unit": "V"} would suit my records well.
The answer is {"value": 0.85, "unit": "V"}
